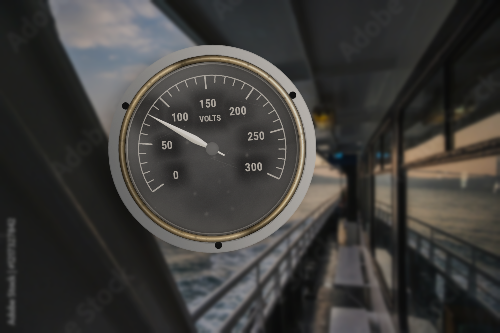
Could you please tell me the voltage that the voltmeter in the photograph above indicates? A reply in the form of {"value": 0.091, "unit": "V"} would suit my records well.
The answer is {"value": 80, "unit": "V"}
